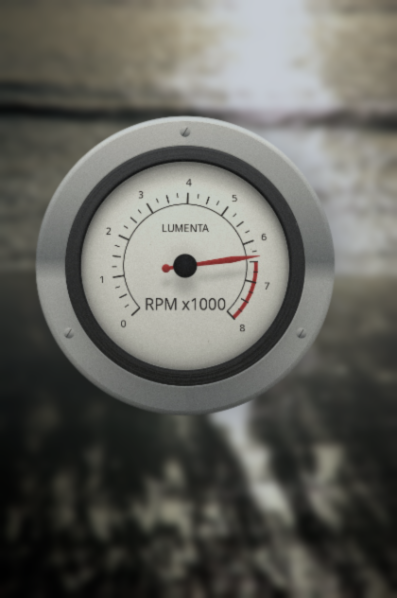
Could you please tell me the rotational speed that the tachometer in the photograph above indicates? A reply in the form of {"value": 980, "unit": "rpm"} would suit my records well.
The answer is {"value": 6375, "unit": "rpm"}
